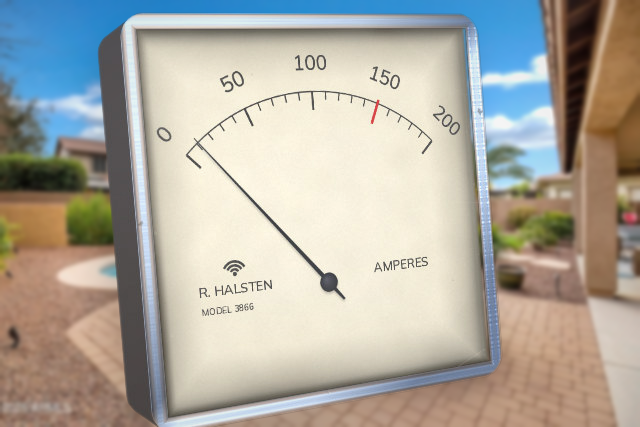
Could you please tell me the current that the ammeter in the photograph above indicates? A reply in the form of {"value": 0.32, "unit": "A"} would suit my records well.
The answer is {"value": 10, "unit": "A"}
